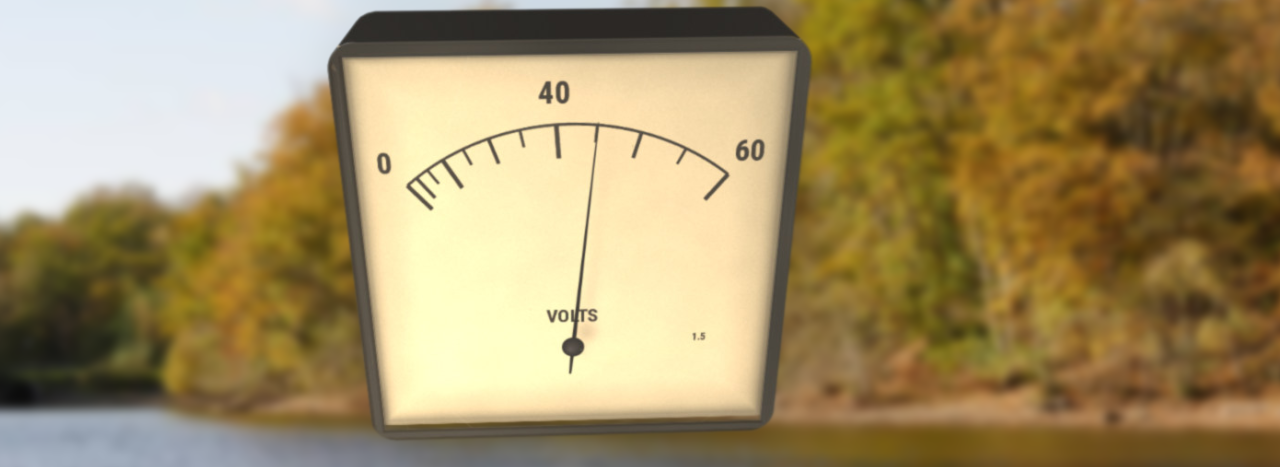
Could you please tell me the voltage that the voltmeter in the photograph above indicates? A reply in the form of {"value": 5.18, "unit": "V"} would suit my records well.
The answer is {"value": 45, "unit": "V"}
